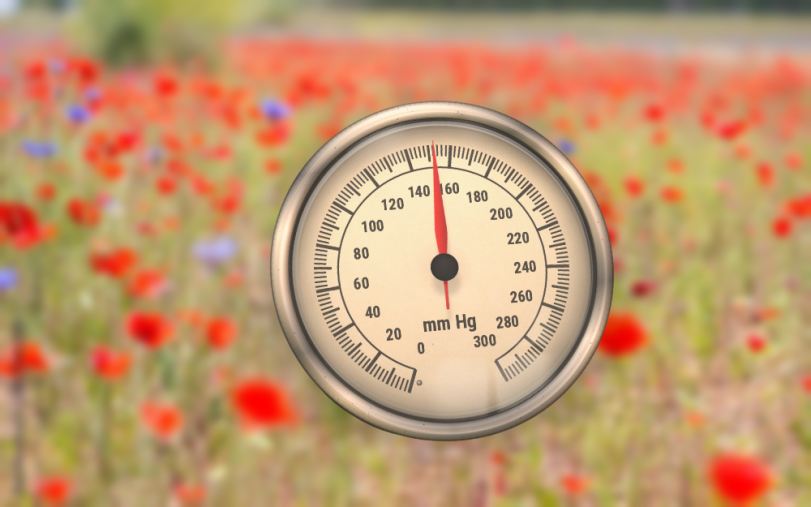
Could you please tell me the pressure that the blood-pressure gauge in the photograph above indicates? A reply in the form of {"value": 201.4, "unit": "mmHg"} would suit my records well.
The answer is {"value": 152, "unit": "mmHg"}
